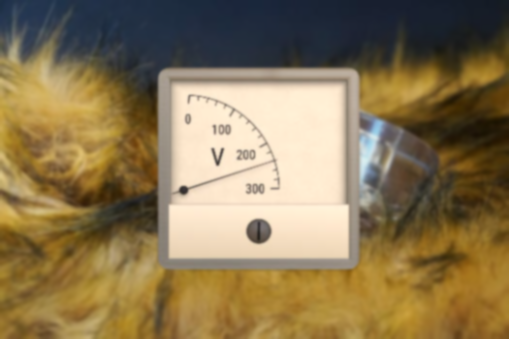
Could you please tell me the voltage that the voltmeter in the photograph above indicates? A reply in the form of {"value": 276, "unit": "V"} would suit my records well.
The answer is {"value": 240, "unit": "V"}
